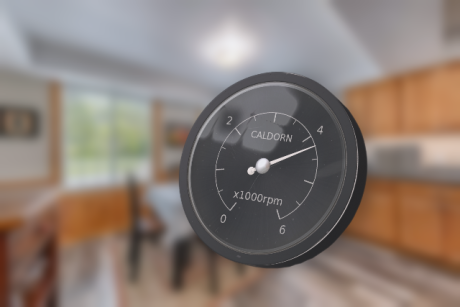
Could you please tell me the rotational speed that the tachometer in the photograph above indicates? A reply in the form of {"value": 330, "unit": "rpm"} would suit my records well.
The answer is {"value": 4250, "unit": "rpm"}
